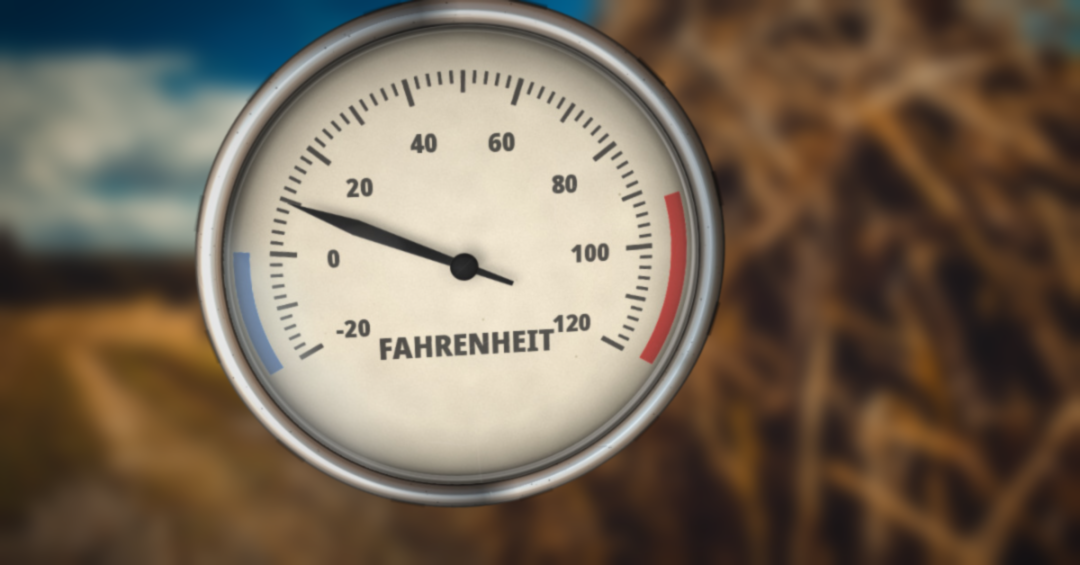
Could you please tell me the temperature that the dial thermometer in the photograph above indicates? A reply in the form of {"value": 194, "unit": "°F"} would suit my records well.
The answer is {"value": 10, "unit": "°F"}
